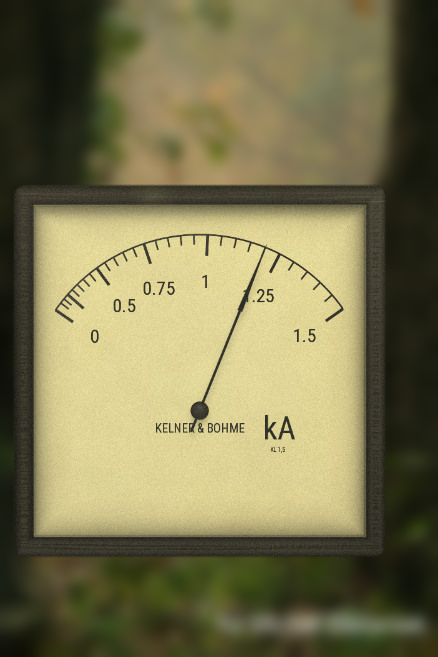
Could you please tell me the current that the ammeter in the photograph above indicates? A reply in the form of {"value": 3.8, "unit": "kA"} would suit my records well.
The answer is {"value": 1.2, "unit": "kA"}
